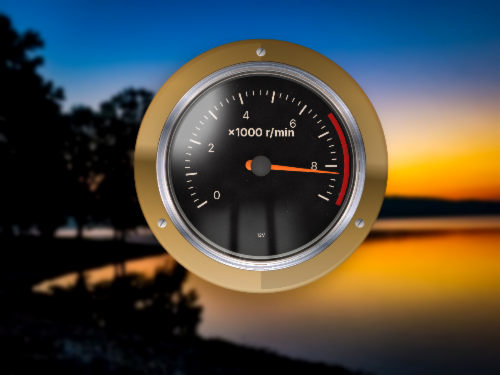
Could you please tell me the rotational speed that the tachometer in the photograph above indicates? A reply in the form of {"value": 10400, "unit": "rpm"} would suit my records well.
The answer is {"value": 8200, "unit": "rpm"}
